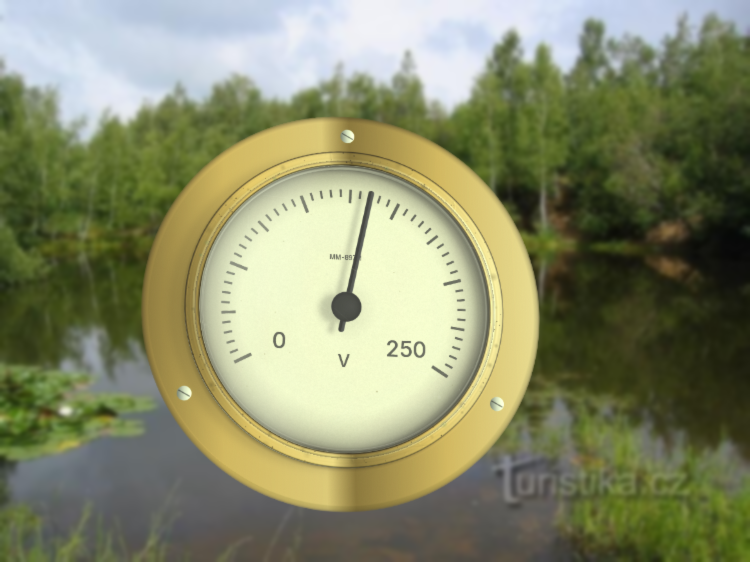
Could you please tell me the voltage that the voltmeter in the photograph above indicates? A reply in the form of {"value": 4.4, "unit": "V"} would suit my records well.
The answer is {"value": 135, "unit": "V"}
